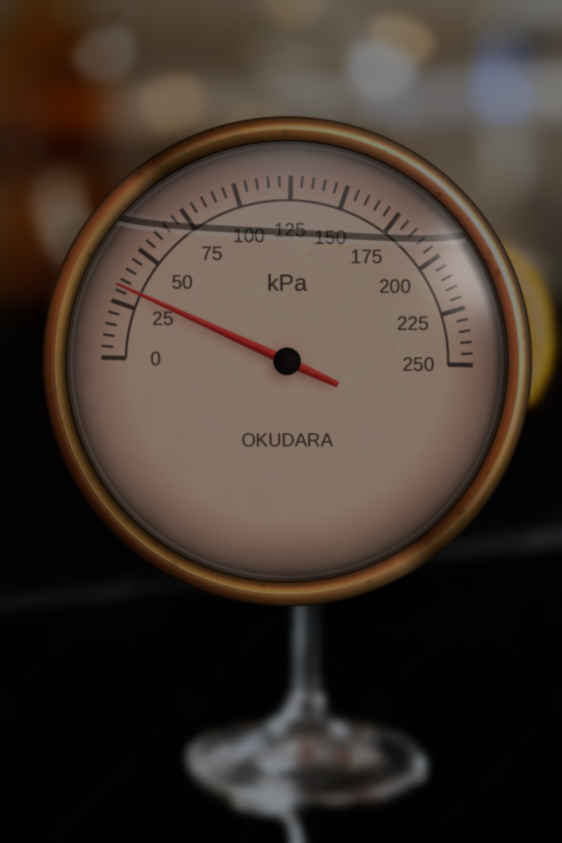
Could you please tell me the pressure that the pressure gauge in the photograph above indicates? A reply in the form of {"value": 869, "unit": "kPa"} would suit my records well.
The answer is {"value": 32.5, "unit": "kPa"}
